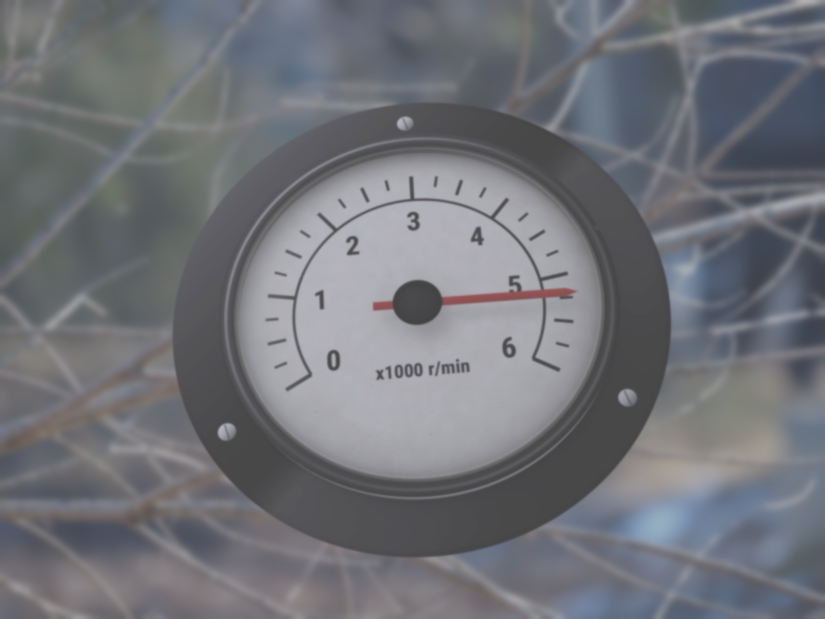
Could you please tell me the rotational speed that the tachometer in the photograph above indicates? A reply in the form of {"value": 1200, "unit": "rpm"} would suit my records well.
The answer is {"value": 5250, "unit": "rpm"}
